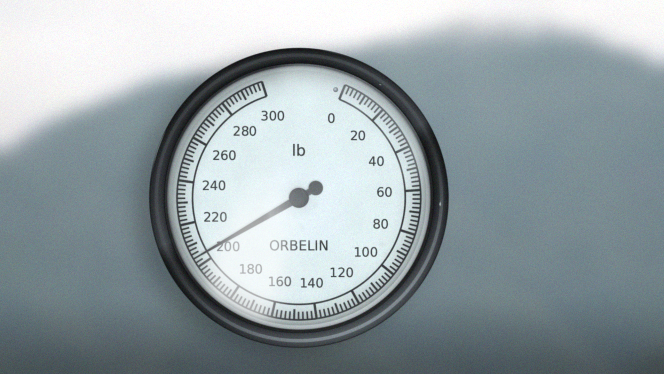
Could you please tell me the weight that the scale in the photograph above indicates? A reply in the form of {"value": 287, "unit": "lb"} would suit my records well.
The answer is {"value": 204, "unit": "lb"}
